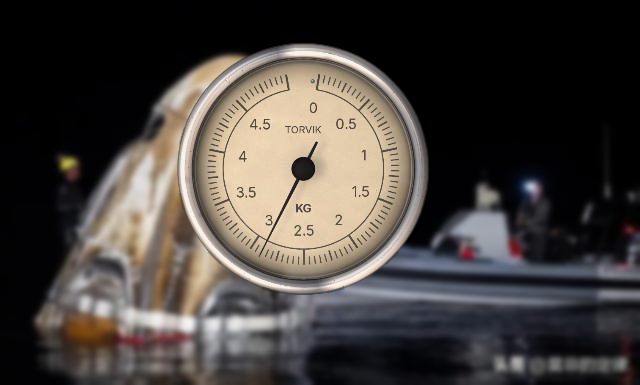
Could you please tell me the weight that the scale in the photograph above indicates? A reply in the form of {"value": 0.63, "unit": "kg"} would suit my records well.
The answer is {"value": 2.9, "unit": "kg"}
